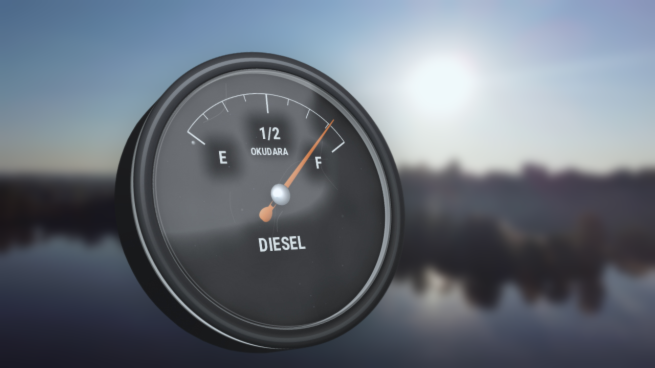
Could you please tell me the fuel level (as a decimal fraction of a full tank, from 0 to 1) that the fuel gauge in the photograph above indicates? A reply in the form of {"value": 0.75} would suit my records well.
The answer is {"value": 0.875}
